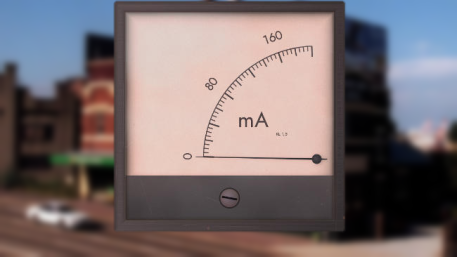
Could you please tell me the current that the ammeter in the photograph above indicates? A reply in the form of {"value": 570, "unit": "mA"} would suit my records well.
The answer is {"value": 0, "unit": "mA"}
